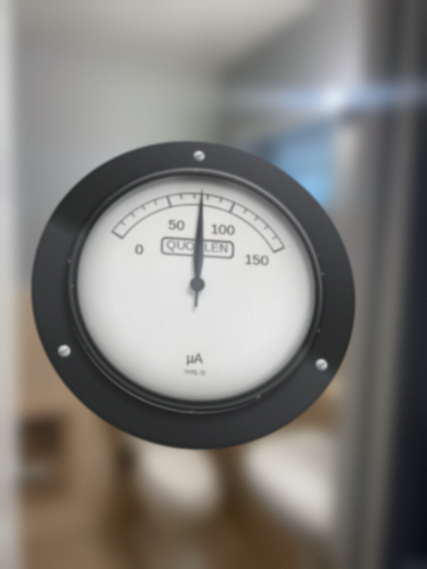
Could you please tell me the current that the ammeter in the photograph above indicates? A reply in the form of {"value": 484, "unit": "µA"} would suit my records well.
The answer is {"value": 75, "unit": "µA"}
